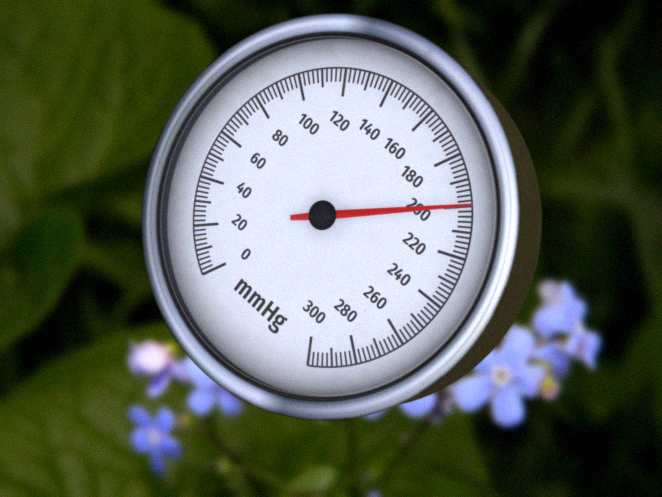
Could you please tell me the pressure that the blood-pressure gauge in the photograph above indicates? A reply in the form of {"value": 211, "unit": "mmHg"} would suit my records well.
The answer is {"value": 200, "unit": "mmHg"}
